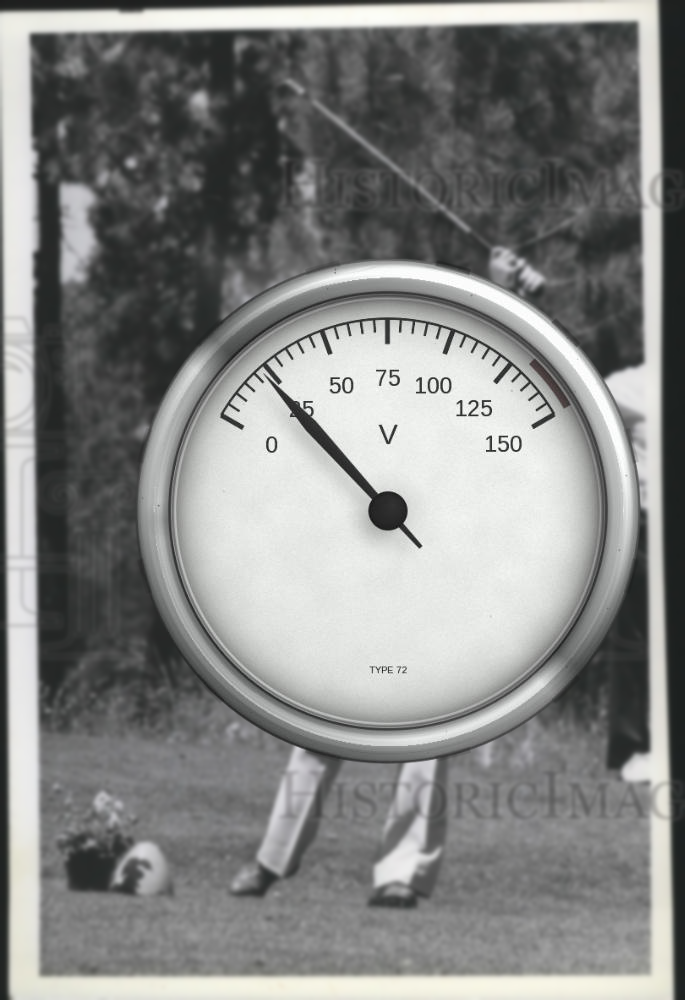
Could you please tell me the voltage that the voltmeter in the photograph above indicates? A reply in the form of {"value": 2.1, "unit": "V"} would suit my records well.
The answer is {"value": 22.5, "unit": "V"}
